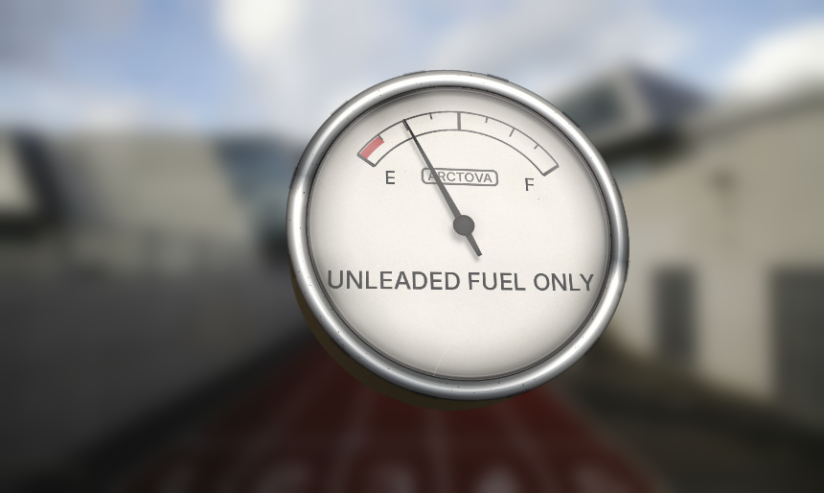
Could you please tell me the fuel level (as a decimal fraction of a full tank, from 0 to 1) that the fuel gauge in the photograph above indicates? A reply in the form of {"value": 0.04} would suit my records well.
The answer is {"value": 0.25}
